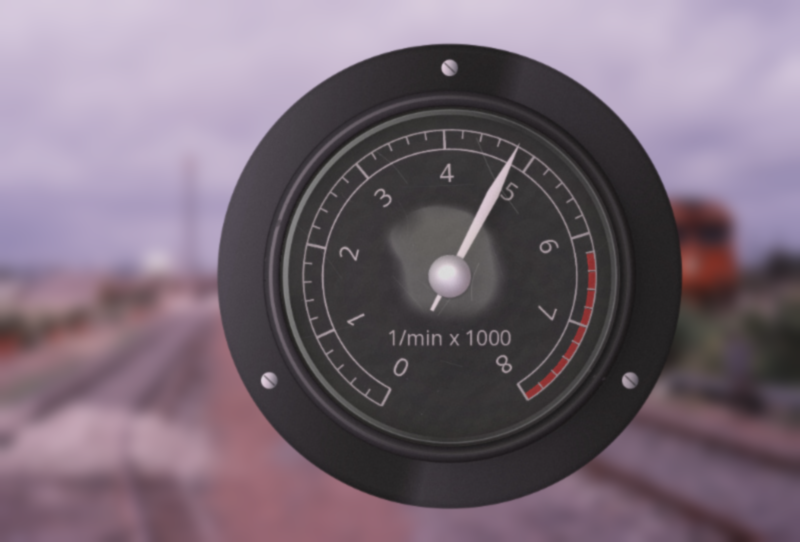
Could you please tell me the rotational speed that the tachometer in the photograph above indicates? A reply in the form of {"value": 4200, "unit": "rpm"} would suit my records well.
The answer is {"value": 4800, "unit": "rpm"}
